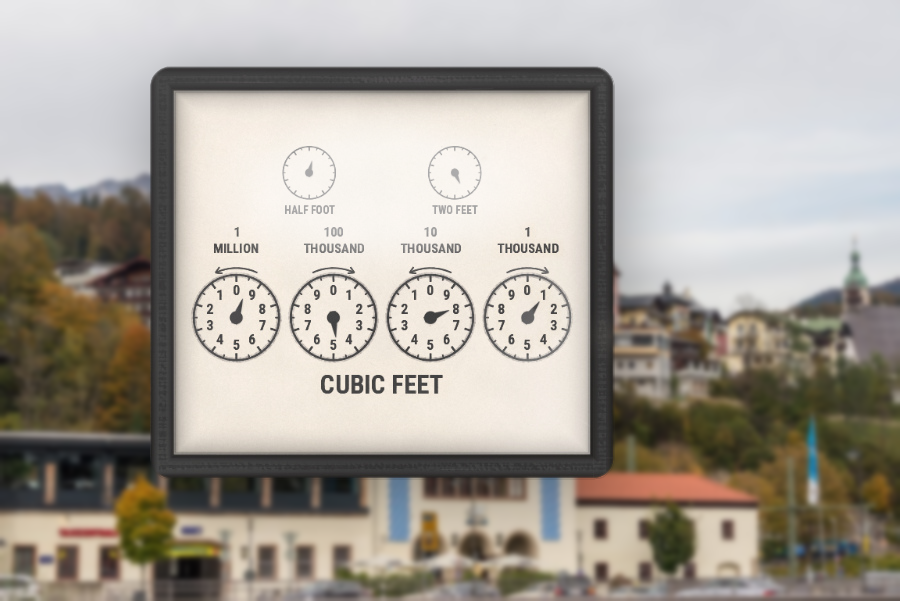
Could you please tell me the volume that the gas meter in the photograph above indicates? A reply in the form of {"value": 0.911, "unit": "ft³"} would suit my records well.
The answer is {"value": 948100, "unit": "ft³"}
